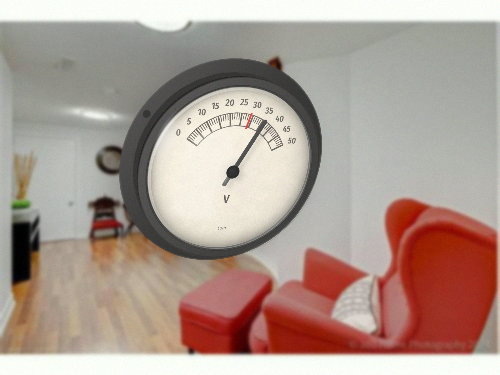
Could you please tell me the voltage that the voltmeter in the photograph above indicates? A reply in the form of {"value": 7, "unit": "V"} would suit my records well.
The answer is {"value": 35, "unit": "V"}
